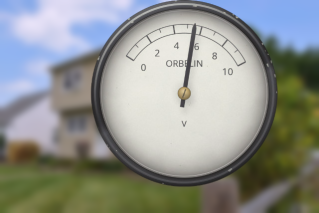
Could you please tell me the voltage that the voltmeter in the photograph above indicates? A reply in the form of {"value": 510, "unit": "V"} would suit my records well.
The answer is {"value": 5.5, "unit": "V"}
